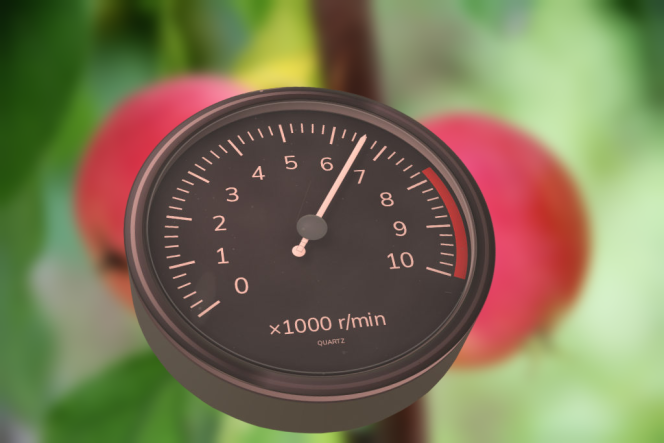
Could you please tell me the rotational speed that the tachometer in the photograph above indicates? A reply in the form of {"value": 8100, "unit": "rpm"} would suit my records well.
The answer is {"value": 6600, "unit": "rpm"}
